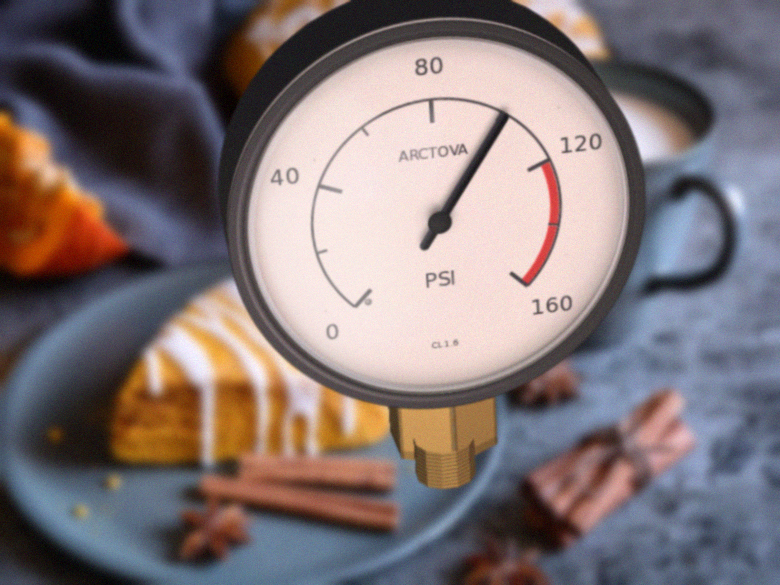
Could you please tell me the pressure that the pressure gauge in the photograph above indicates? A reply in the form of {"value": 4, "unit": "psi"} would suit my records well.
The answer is {"value": 100, "unit": "psi"}
